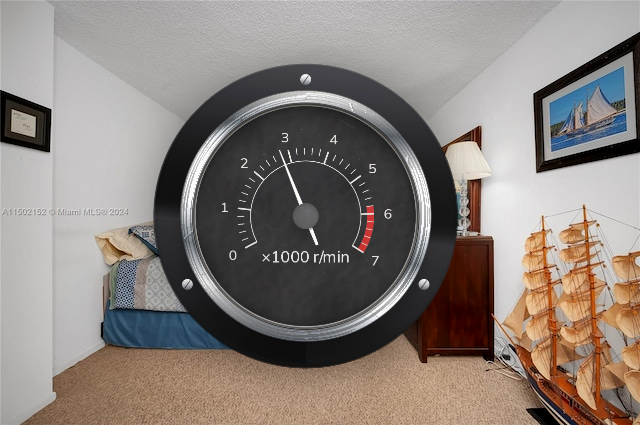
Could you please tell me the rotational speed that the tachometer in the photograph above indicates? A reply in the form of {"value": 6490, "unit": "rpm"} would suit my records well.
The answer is {"value": 2800, "unit": "rpm"}
